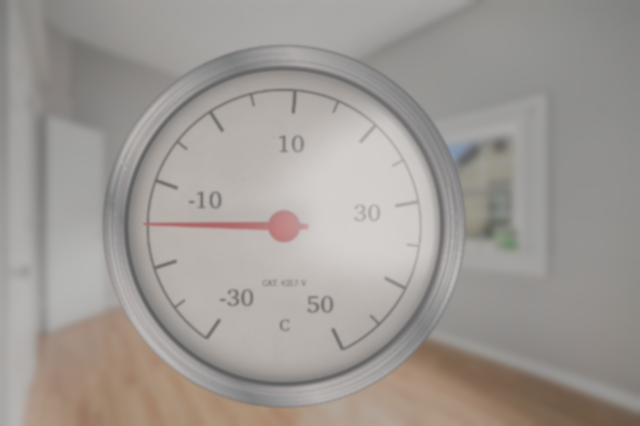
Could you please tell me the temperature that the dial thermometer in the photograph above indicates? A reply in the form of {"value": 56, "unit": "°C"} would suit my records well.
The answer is {"value": -15, "unit": "°C"}
